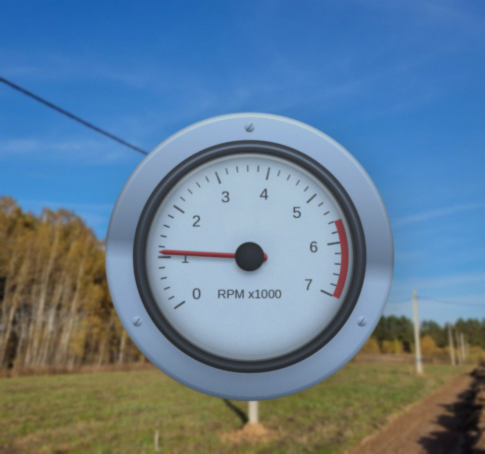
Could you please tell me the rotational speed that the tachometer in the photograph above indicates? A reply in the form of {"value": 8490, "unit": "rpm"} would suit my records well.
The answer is {"value": 1100, "unit": "rpm"}
